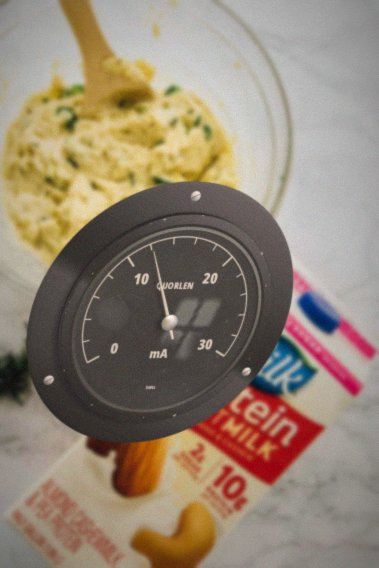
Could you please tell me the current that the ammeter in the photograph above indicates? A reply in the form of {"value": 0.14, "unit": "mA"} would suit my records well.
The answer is {"value": 12, "unit": "mA"}
